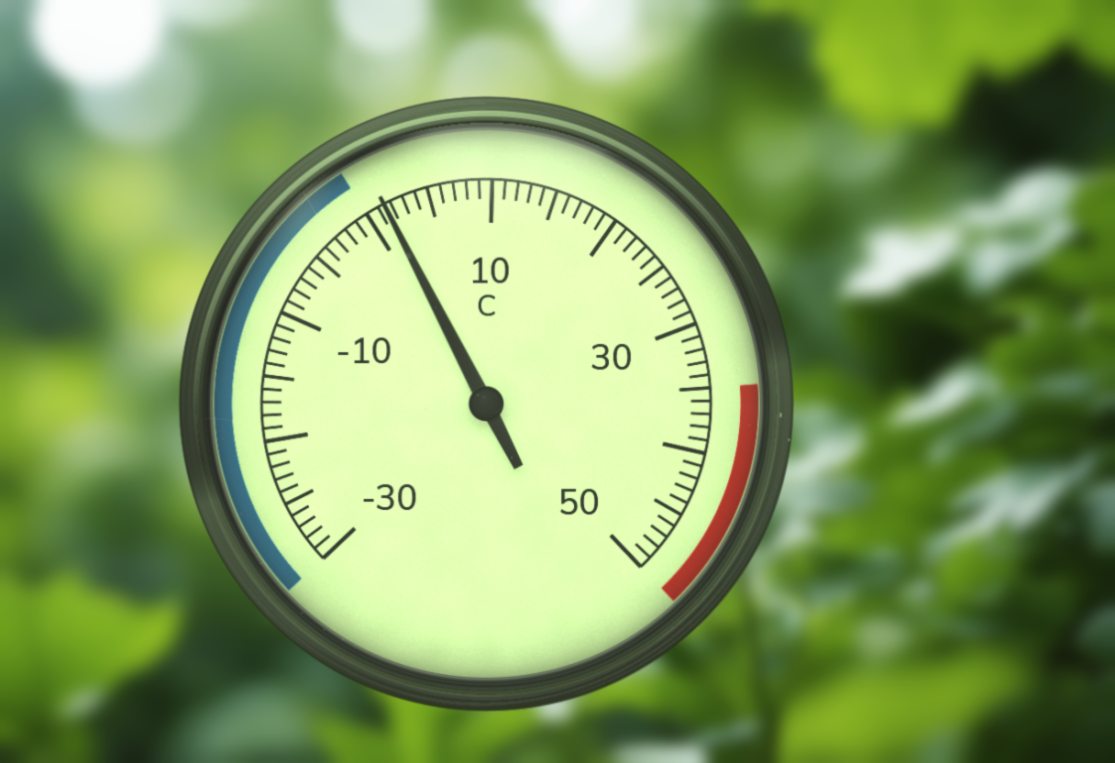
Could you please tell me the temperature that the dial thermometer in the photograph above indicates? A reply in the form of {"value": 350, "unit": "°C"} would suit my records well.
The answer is {"value": 1.5, "unit": "°C"}
